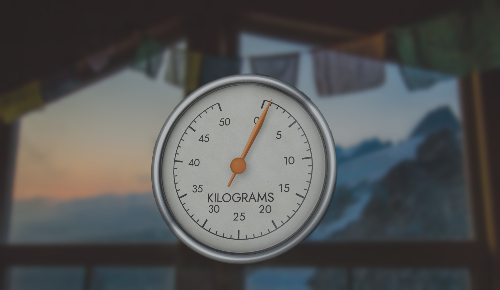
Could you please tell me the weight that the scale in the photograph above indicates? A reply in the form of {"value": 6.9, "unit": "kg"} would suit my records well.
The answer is {"value": 1, "unit": "kg"}
